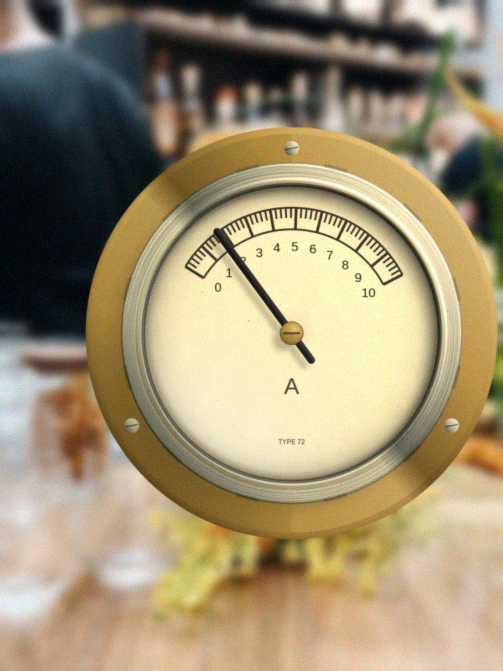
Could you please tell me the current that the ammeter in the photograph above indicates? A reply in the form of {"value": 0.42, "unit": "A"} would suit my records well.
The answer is {"value": 1.8, "unit": "A"}
